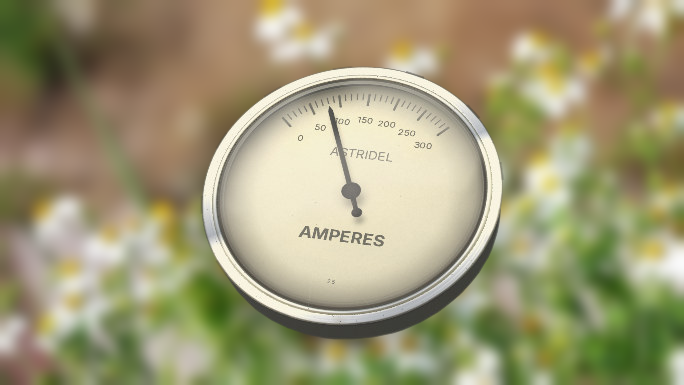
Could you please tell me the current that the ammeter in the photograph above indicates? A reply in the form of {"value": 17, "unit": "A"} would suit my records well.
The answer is {"value": 80, "unit": "A"}
